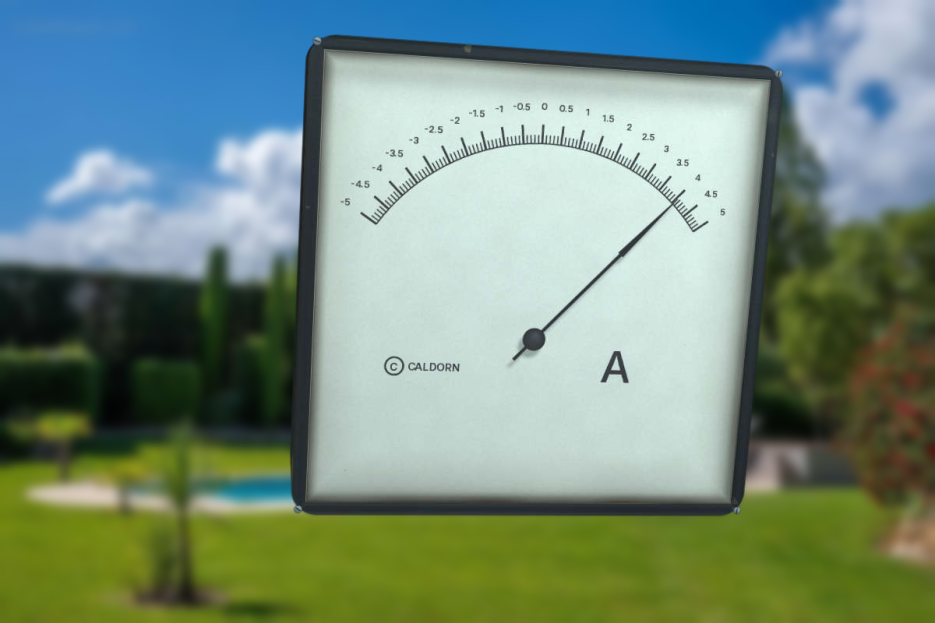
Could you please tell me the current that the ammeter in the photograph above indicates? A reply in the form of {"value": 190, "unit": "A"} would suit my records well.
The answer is {"value": 4, "unit": "A"}
